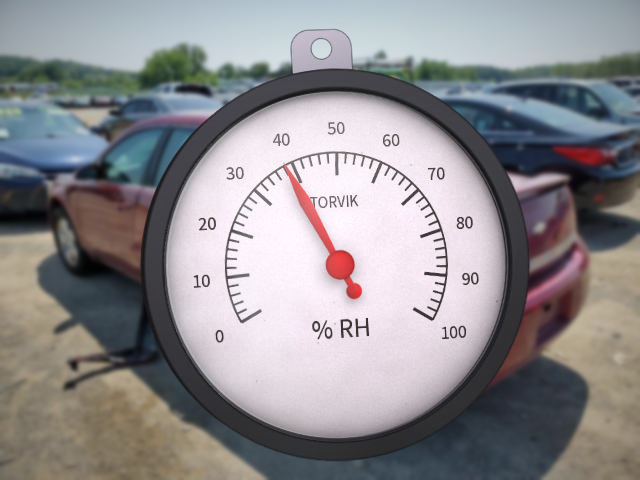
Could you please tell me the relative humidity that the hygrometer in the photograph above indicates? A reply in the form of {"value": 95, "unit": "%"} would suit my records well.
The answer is {"value": 38, "unit": "%"}
